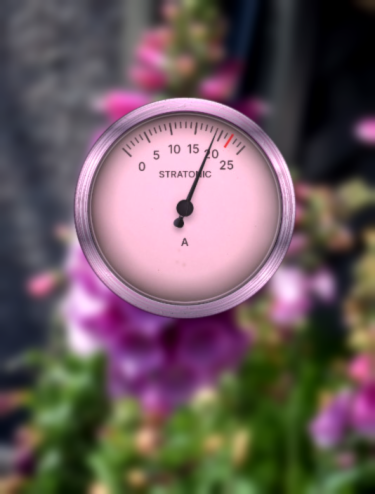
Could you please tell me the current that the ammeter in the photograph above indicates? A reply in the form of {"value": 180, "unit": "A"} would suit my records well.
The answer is {"value": 19, "unit": "A"}
